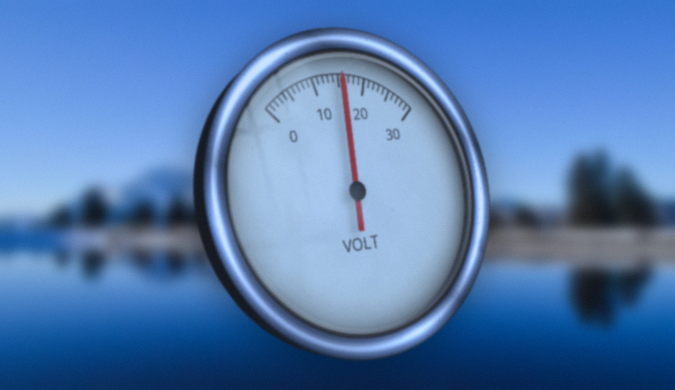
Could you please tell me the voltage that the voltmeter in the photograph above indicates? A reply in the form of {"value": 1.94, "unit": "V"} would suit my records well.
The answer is {"value": 15, "unit": "V"}
